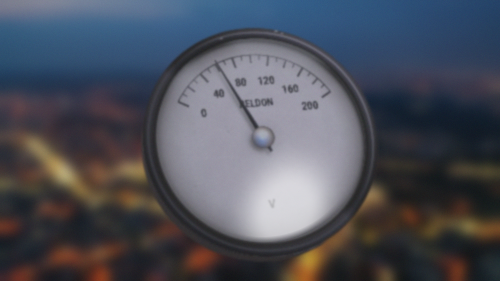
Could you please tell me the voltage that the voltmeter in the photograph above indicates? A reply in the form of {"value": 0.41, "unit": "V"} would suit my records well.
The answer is {"value": 60, "unit": "V"}
